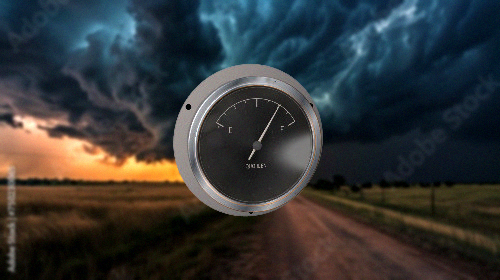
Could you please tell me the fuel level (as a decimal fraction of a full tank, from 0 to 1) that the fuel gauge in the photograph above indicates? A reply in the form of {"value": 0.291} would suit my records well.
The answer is {"value": 0.75}
